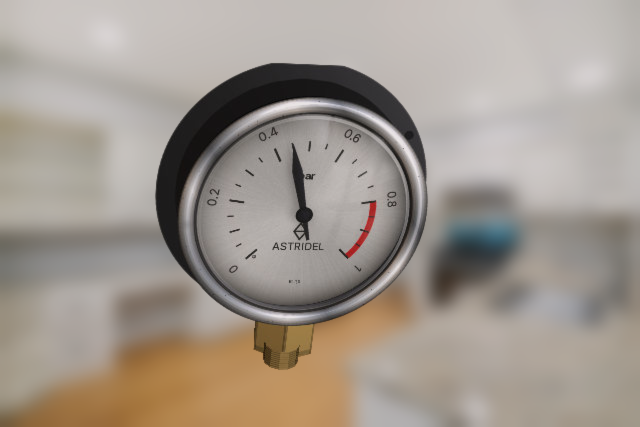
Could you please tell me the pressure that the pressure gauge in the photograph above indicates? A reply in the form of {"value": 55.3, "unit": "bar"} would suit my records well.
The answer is {"value": 0.45, "unit": "bar"}
